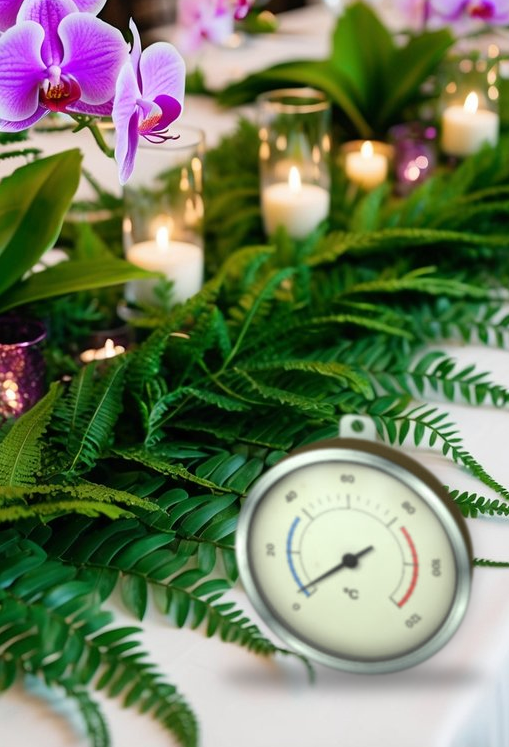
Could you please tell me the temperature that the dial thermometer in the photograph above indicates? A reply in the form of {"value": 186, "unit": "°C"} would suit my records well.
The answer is {"value": 4, "unit": "°C"}
